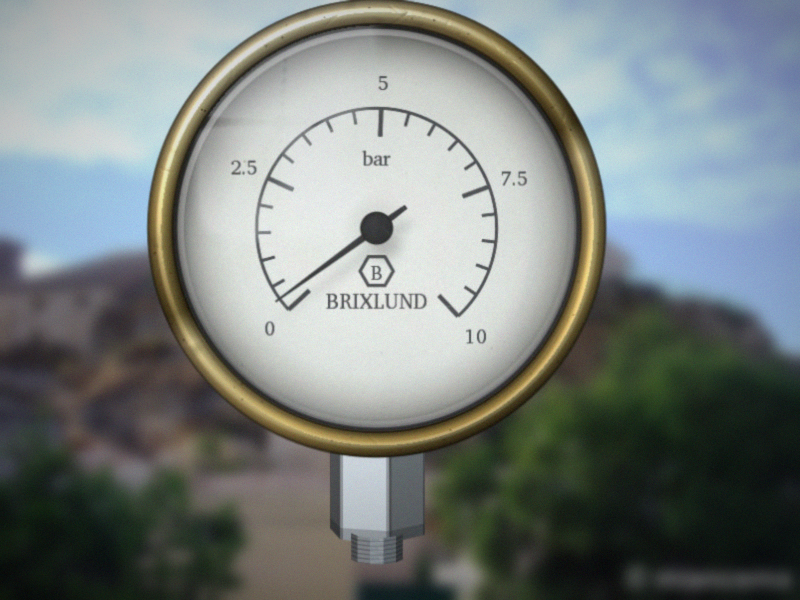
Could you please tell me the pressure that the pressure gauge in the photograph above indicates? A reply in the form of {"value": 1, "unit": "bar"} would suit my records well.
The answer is {"value": 0.25, "unit": "bar"}
